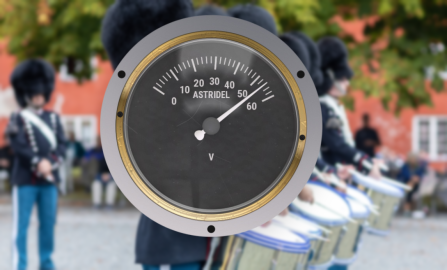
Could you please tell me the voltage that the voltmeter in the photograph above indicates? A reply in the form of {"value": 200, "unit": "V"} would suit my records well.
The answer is {"value": 54, "unit": "V"}
